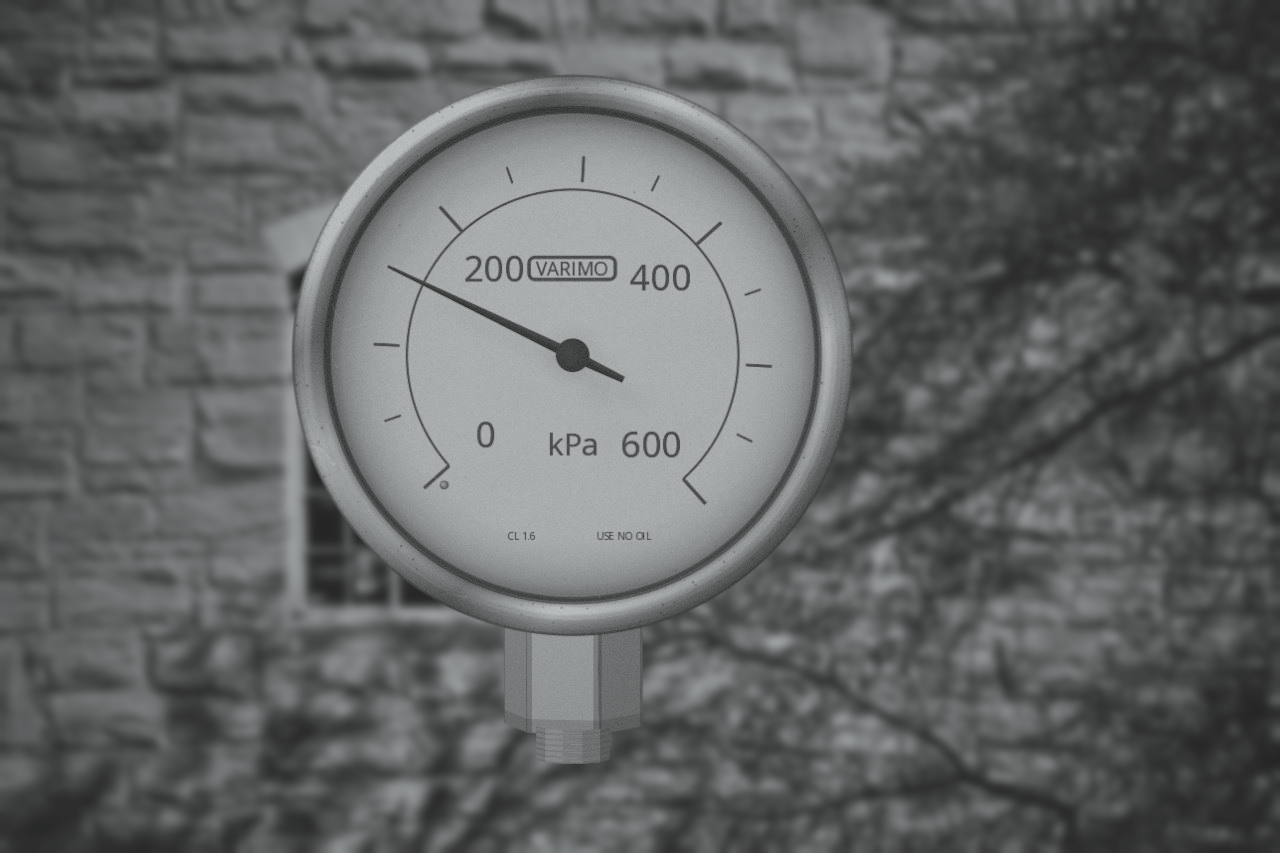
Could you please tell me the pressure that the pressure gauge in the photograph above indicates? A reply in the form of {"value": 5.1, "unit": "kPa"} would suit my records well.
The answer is {"value": 150, "unit": "kPa"}
